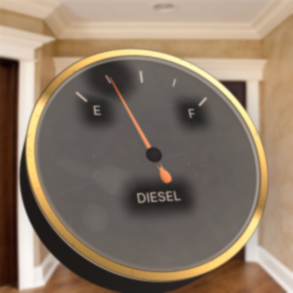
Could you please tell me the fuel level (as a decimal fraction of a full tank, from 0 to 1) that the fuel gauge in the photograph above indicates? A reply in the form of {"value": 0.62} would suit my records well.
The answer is {"value": 0.25}
